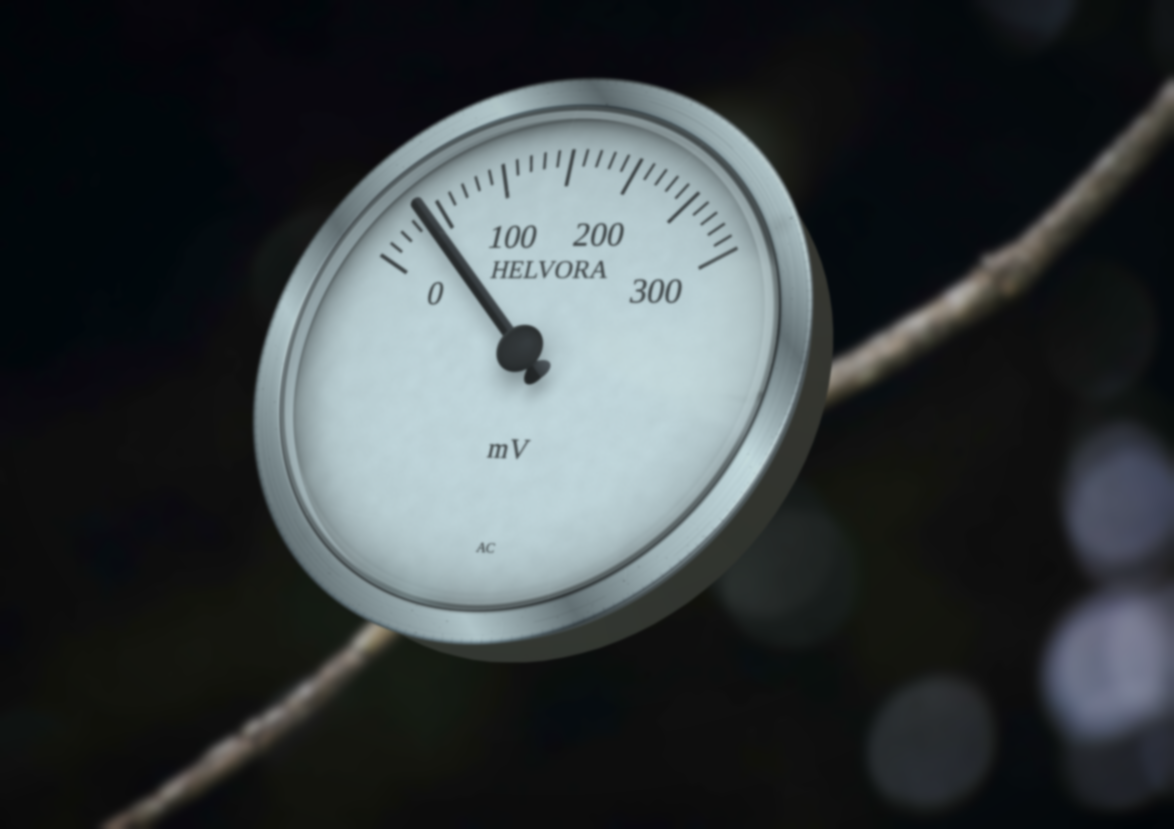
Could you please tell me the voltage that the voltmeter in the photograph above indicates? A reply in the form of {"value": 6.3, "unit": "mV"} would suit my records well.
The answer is {"value": 40, "unit": "mV"}
